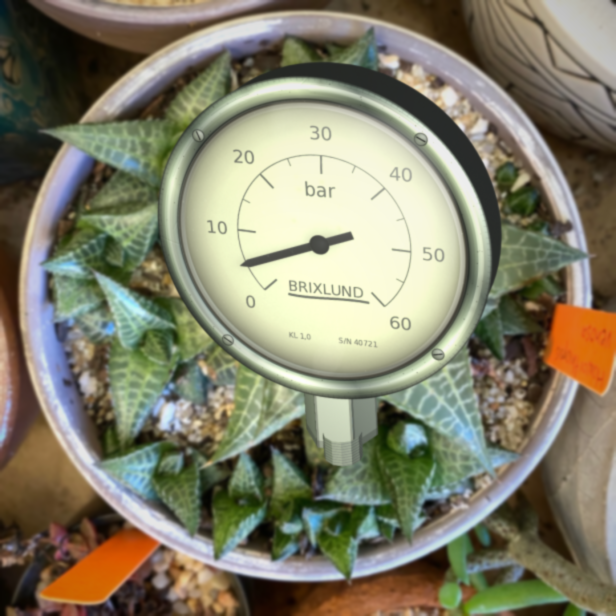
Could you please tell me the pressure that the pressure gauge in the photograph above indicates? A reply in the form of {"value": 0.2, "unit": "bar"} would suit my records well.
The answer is {"value": 5, "unit": "bar"}
